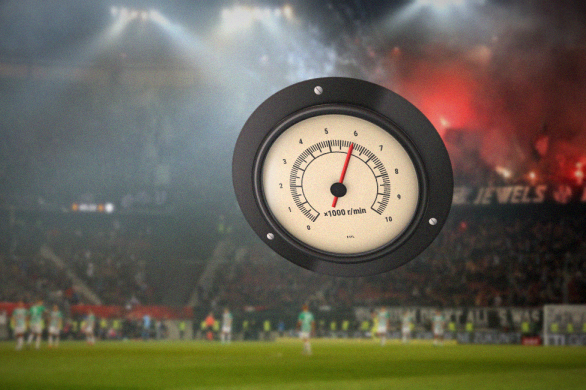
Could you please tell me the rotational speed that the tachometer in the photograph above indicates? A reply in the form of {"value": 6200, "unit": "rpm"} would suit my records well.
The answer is {"value": 6000, "unit": "rpm"}
